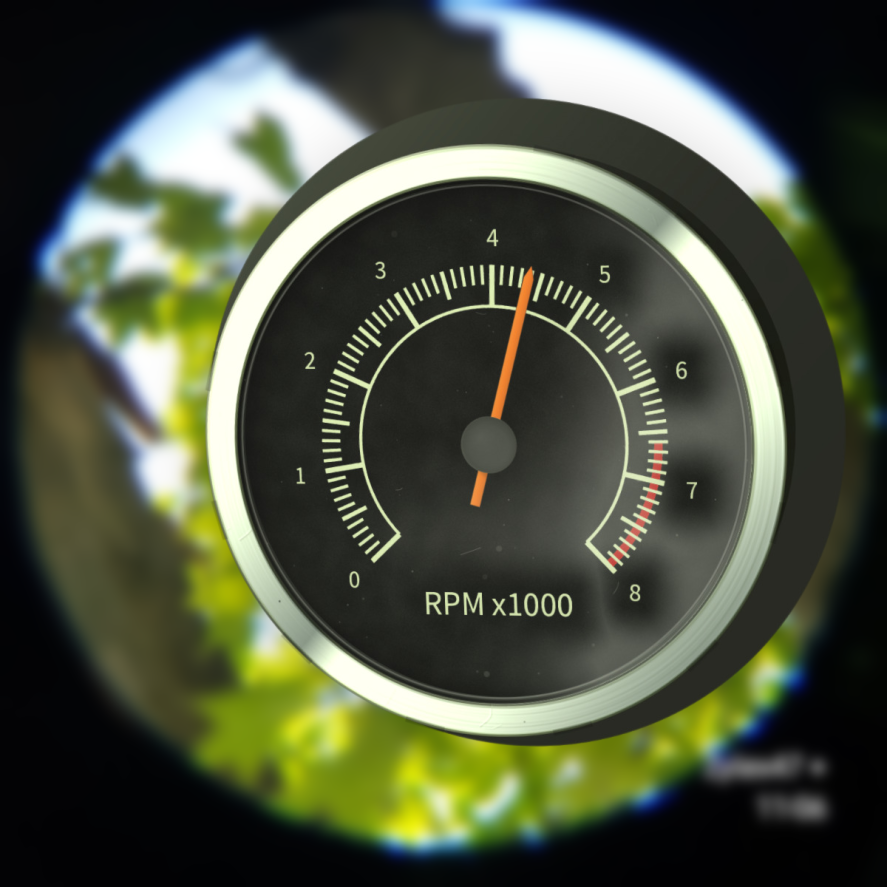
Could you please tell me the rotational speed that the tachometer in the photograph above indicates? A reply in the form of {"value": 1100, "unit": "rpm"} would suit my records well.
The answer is {"value": 4400, "unit": "rpm"}
